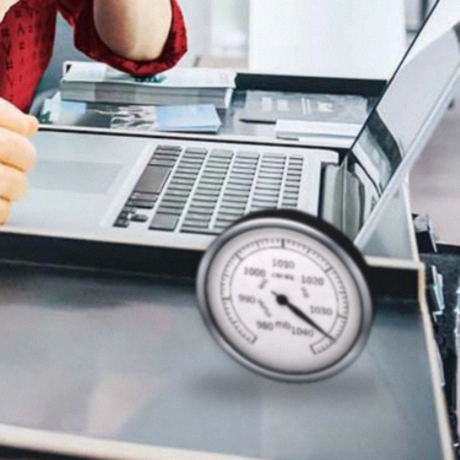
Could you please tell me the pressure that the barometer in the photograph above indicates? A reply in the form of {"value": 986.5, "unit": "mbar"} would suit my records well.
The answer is {"value": 1035, "unit": "mbar"}
